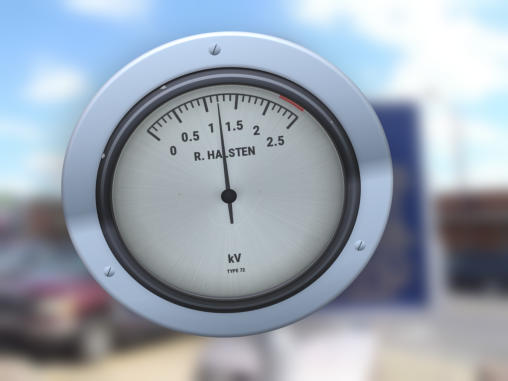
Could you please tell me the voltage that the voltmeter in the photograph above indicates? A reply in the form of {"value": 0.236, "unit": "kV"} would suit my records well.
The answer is {"value": 1.2, "unit": "kV"}
